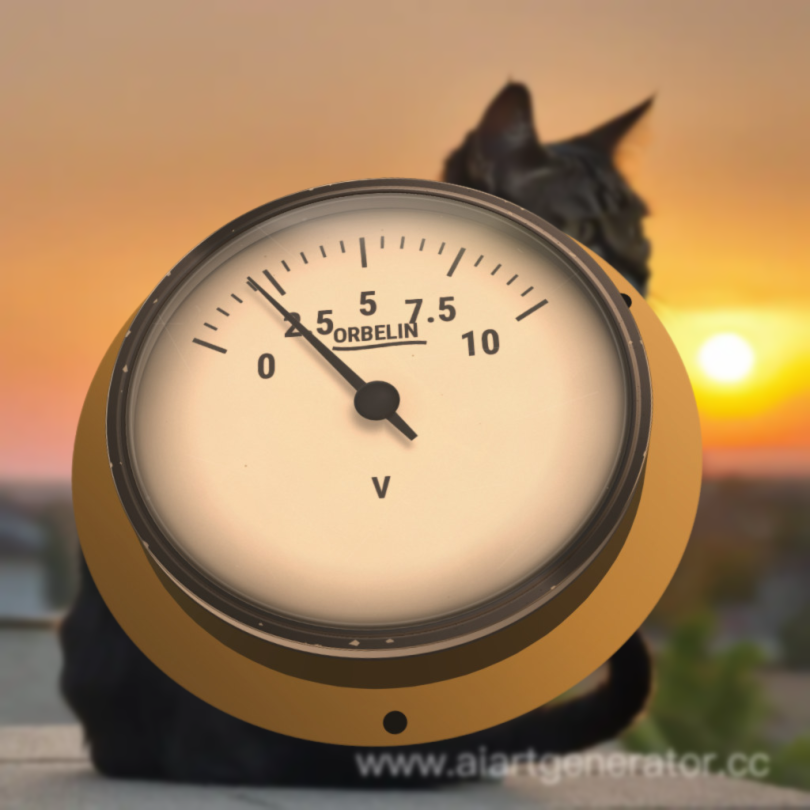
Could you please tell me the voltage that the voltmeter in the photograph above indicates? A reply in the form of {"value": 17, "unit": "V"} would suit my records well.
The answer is {"value": 2, "unit": "V"}
